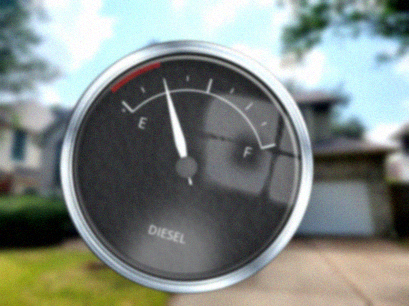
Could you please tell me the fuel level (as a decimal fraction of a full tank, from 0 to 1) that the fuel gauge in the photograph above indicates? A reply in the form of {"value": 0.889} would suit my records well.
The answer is {"value": 0.25}
